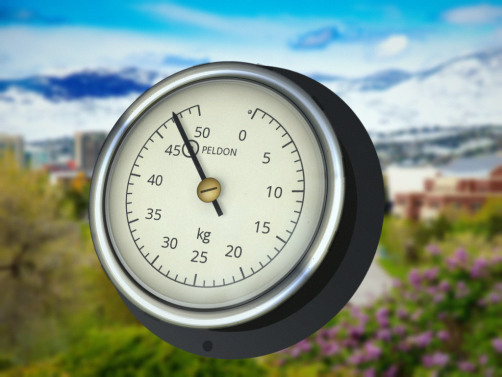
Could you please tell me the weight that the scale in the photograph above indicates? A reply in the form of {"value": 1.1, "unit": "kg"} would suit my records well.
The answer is {"value": 47.5, "unit": "kg"}
